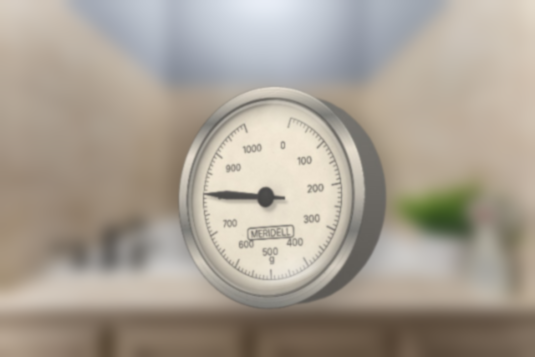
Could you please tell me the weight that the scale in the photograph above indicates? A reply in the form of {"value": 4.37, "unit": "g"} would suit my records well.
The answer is {"value": 800, "unit": "g"}
